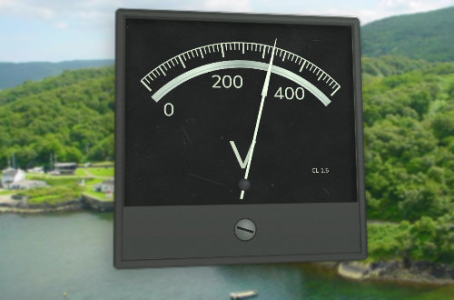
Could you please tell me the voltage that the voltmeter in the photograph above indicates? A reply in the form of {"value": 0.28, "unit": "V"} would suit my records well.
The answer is {"value": 320, "unit": "V"}
